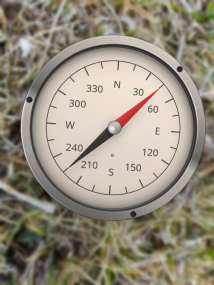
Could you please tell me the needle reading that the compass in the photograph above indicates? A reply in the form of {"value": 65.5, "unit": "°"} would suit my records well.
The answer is {"value": 45, "unit": "°"}
